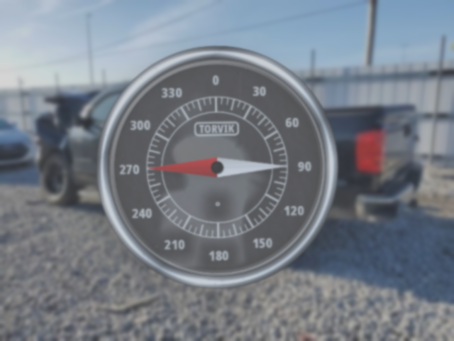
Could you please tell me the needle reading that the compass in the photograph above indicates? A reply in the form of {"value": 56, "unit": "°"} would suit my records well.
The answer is {"value": 270, "unit": "°"}
